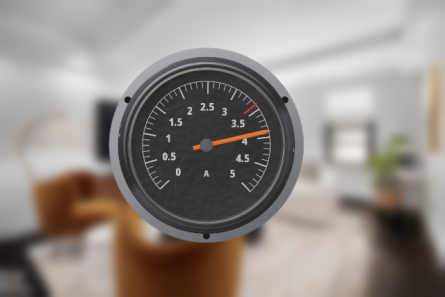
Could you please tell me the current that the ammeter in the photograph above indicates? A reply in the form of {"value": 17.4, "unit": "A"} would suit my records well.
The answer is {"value": 3.9, "unit": "A"}
